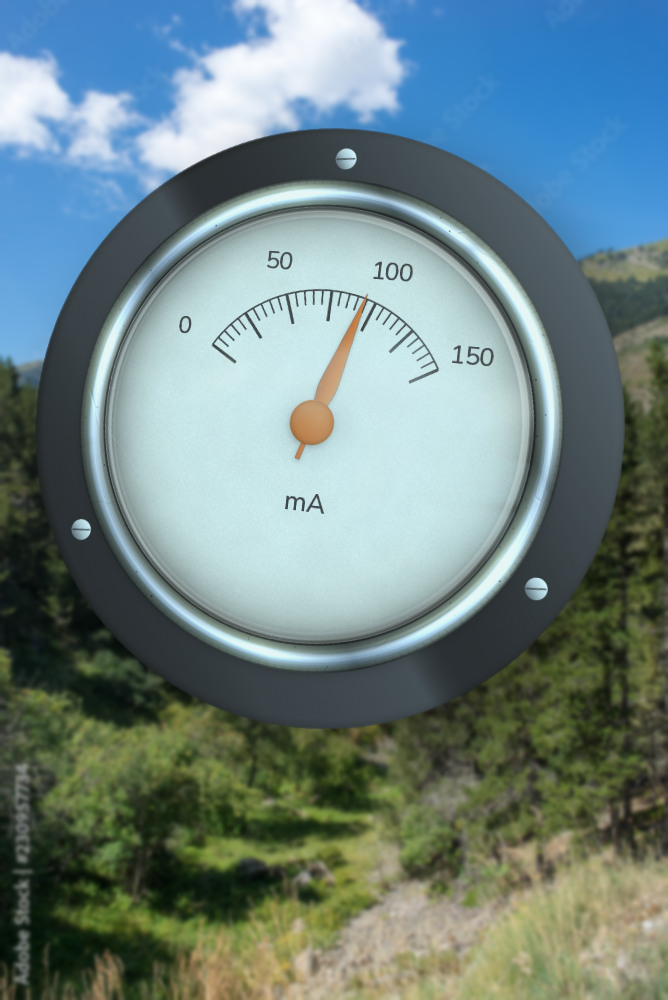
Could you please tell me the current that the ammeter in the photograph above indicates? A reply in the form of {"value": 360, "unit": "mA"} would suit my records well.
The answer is {"value": 95, "unit": "mA"}
